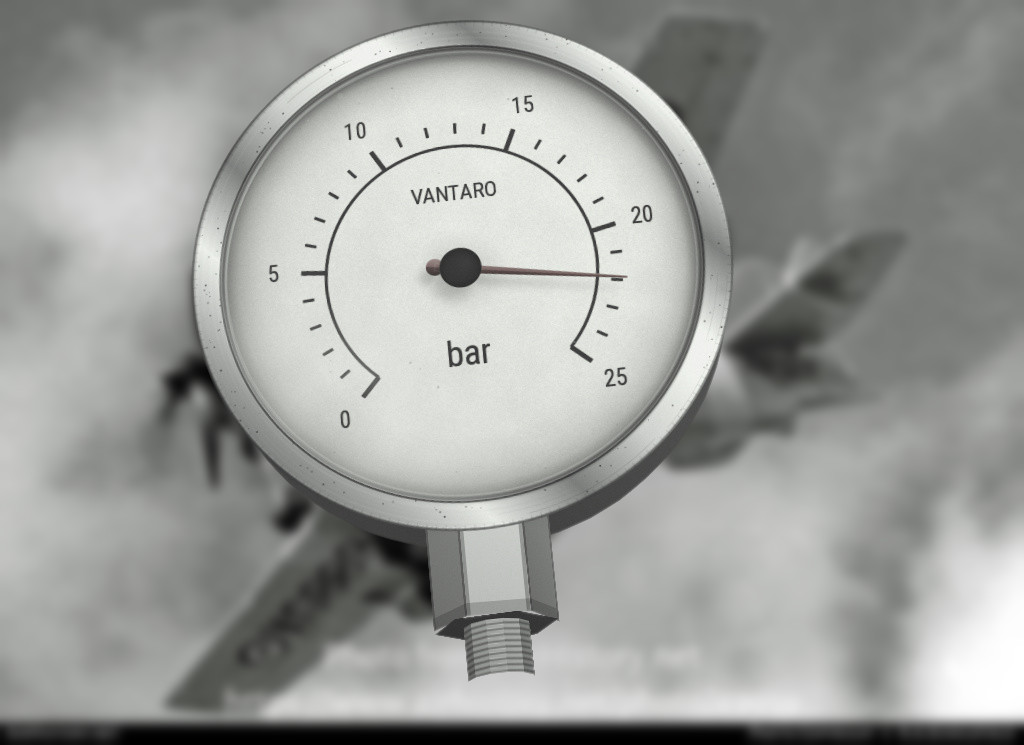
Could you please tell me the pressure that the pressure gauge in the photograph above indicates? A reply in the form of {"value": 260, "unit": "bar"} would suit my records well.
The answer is {"value": 22, "unit": "bar"}
